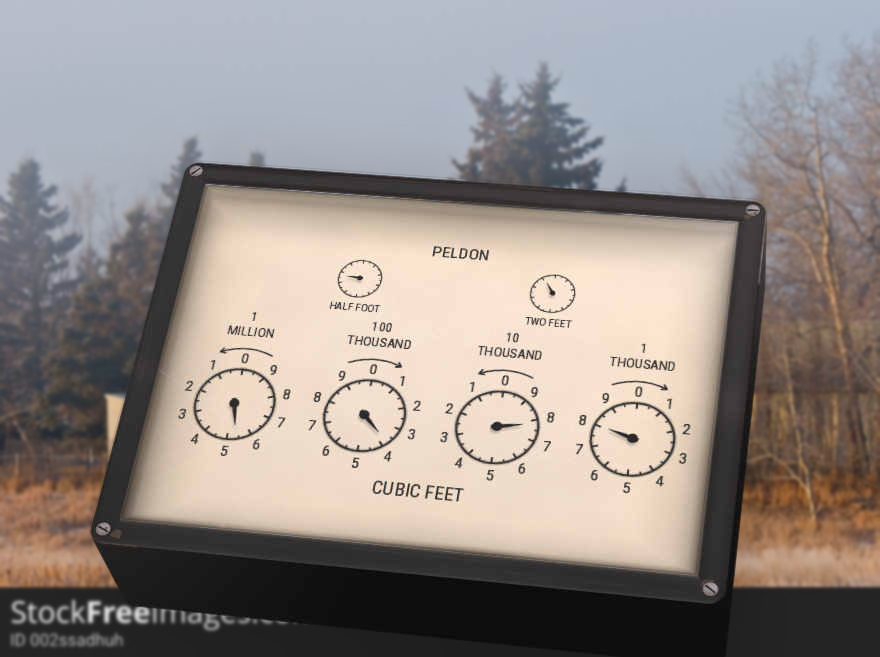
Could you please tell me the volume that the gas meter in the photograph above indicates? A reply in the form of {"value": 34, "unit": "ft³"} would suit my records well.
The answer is {"value": 537800, "unit": "ft³"}
